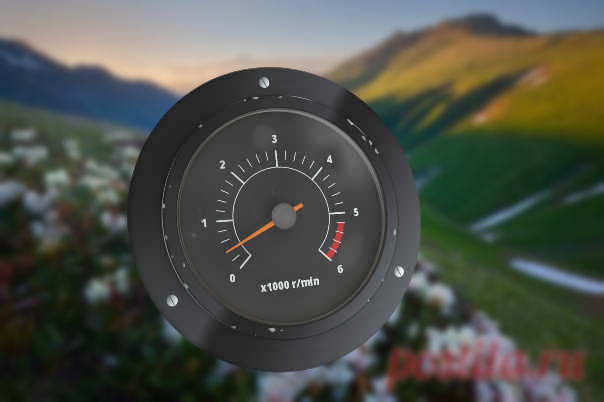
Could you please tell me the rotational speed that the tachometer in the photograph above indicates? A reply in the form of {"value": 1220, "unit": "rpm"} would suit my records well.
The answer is {"value": 400, "unit": "rpm"}
